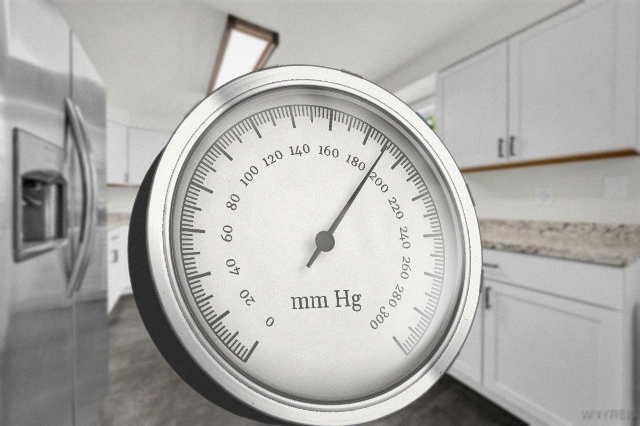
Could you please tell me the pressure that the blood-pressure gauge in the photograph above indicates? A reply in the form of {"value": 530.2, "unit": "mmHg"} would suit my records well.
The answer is {"value": 190, "unit": "mmHg"}
